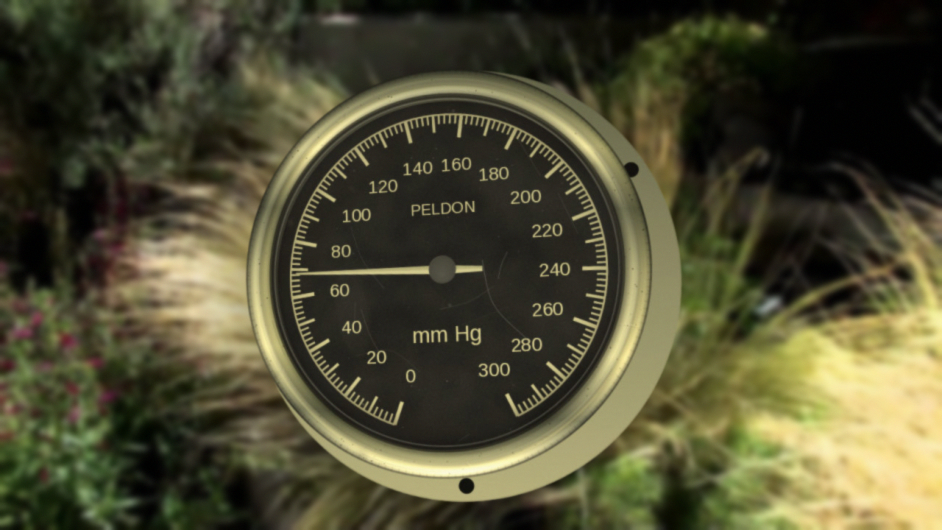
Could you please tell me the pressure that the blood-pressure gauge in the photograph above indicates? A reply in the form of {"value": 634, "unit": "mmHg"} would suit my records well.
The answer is {"value": 68, "unit": "mmHg"}
